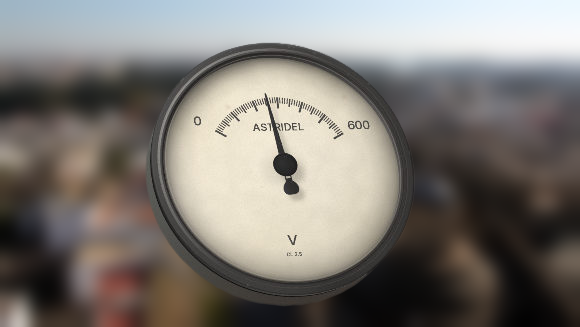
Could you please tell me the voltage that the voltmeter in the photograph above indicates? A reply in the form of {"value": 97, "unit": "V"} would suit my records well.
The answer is {"value": 250, "unit": "V"}
